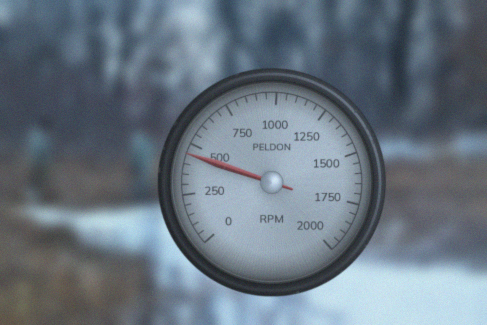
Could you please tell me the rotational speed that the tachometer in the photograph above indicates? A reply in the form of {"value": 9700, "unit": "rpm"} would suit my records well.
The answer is {"value": 450, "unit": "rpm"}
